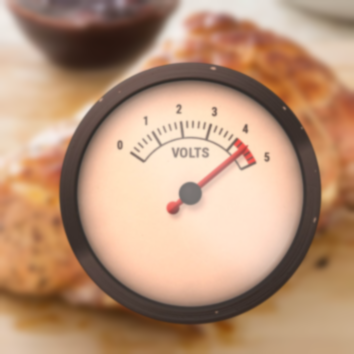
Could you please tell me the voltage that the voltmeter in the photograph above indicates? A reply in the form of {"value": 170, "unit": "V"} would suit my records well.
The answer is {"value": 4.4, "unit": "V"}
